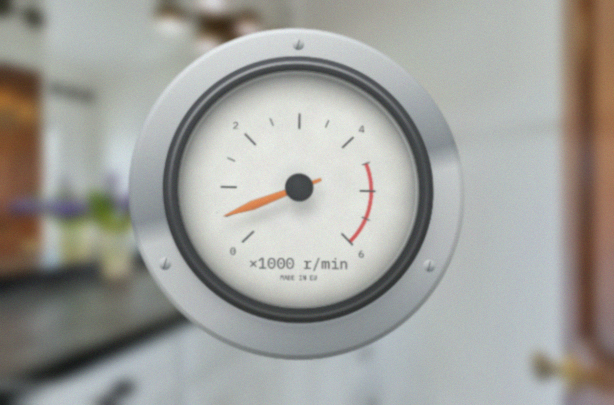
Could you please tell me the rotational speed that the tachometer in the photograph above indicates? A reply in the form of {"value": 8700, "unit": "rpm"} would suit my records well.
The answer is {"value": 500, "unit": "rpm"}
